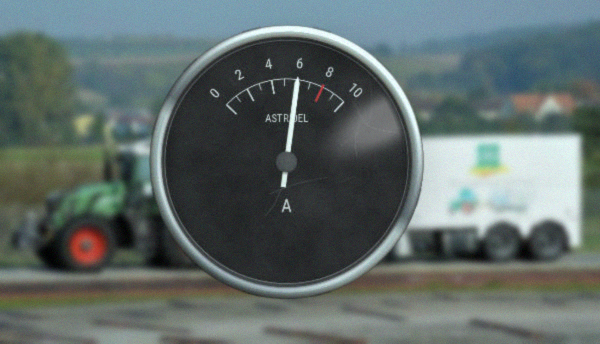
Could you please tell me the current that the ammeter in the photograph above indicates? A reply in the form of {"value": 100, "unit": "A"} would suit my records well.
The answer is {"value": 6, "unit": "A"}
